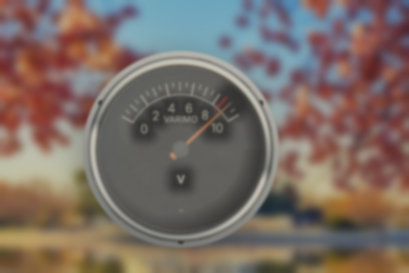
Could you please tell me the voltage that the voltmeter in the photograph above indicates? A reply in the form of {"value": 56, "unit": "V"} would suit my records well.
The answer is {"value": 9, "unit": "V"}
